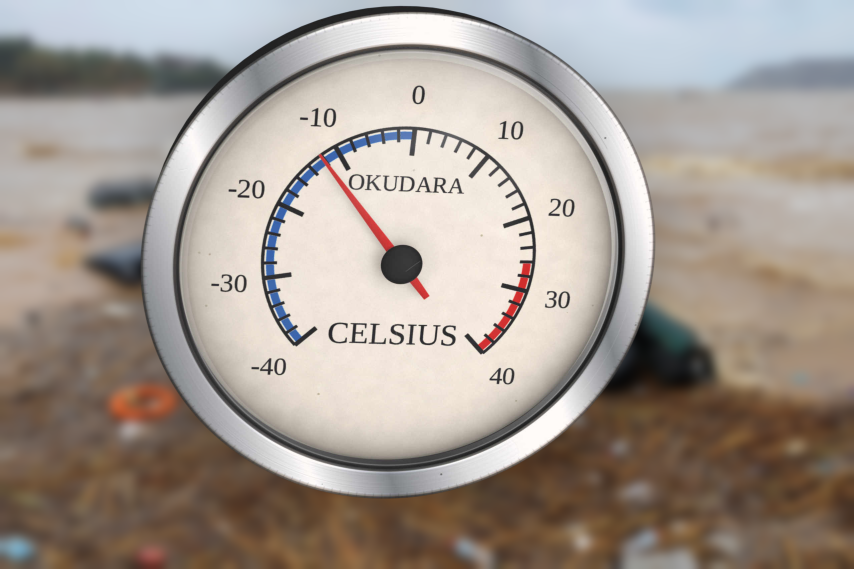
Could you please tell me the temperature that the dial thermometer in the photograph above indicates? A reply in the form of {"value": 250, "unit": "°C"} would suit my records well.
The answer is {"value": -12, "unit": "°C"}
